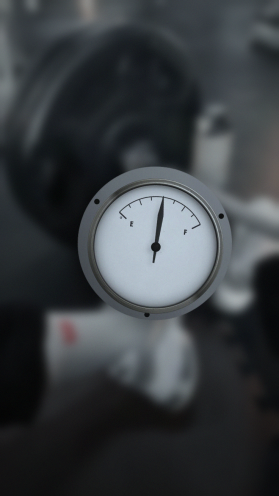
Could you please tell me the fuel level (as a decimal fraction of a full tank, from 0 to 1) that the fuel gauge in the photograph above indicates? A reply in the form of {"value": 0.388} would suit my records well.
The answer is {"value": 0.5}
